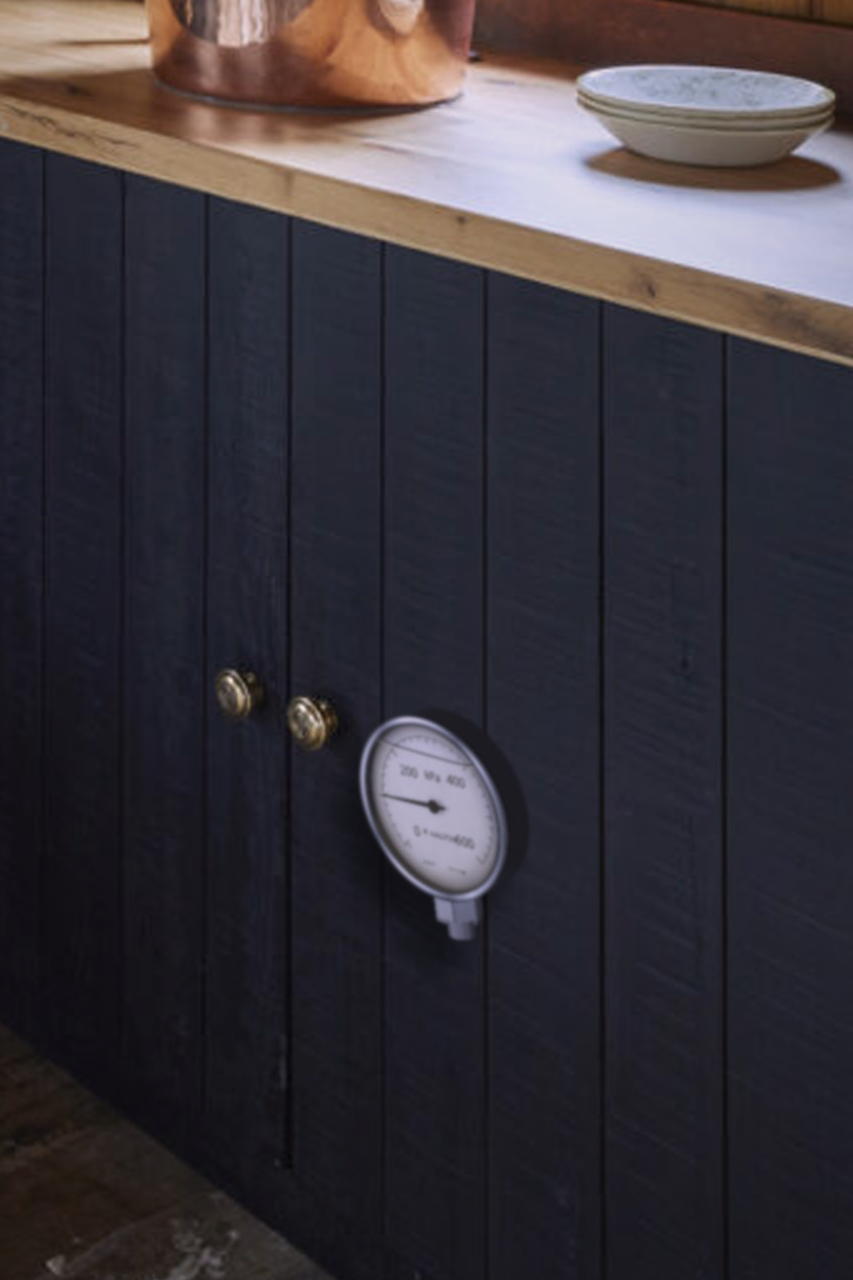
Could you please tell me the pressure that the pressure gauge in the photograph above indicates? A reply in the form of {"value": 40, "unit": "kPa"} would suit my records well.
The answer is {"value": 100, "unit": "kPa"}
